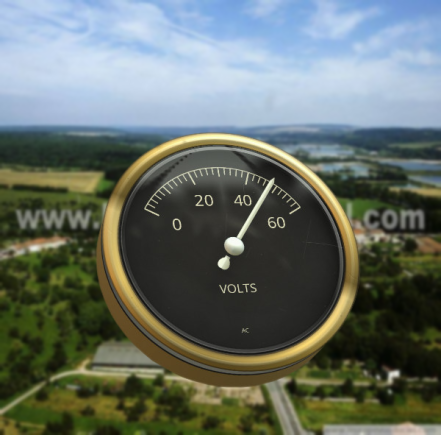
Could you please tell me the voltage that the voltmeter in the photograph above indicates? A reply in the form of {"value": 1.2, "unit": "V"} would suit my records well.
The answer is {"value": 48, "unit": "V"}
